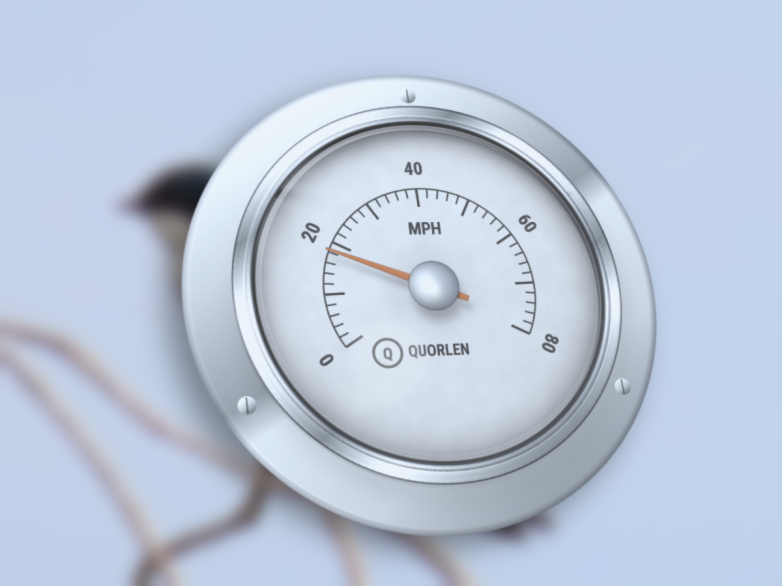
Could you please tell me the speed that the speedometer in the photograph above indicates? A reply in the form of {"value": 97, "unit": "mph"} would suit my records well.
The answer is {"value": 18, "unit": "mph"}
